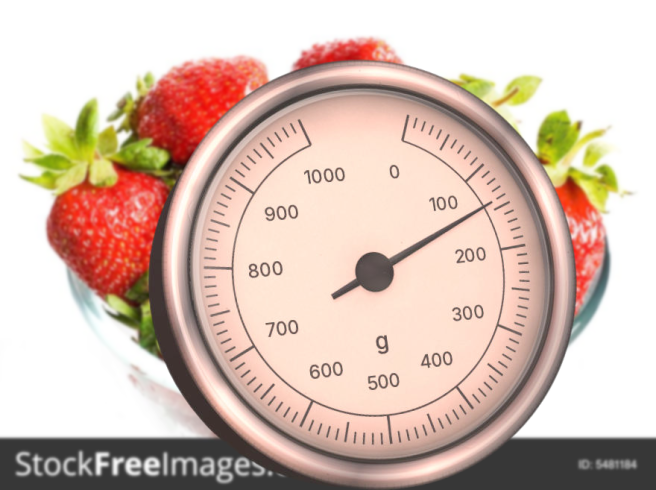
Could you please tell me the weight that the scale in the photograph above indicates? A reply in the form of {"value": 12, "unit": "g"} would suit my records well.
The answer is {"value": 140, "unit": "g"}
